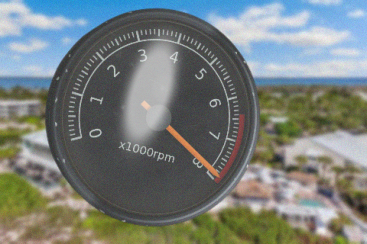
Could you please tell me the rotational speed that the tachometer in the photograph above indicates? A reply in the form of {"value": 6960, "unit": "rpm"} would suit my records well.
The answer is {"value": 7900, "unit": "rpm"}
